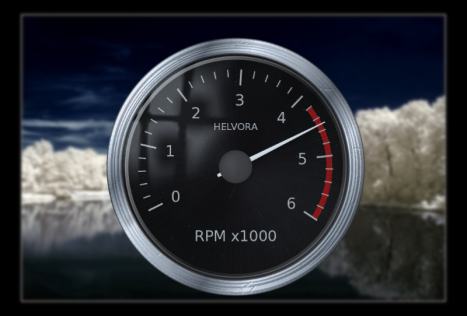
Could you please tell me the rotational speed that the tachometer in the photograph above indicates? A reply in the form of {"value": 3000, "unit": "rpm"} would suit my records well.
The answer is {"value": 4500, "unit": "rpm"}
